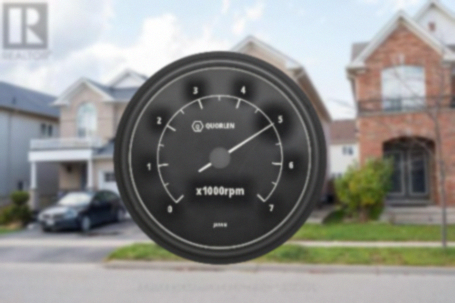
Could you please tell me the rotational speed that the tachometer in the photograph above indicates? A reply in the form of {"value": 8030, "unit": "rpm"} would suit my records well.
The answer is {"value": 5000, "unit": "rpm"}
